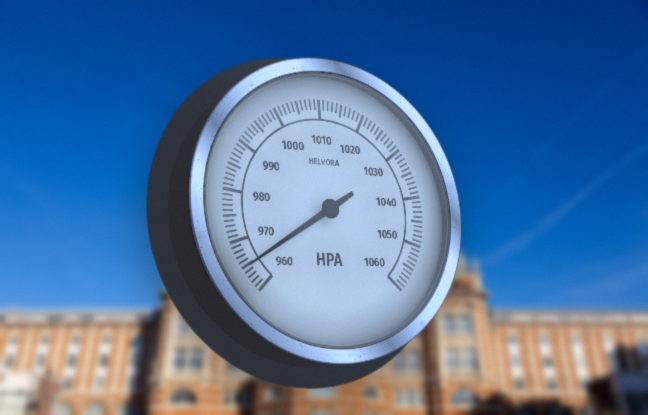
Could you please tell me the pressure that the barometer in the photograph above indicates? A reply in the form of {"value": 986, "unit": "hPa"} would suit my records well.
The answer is {"value": 965, "unit": "hPa"}
